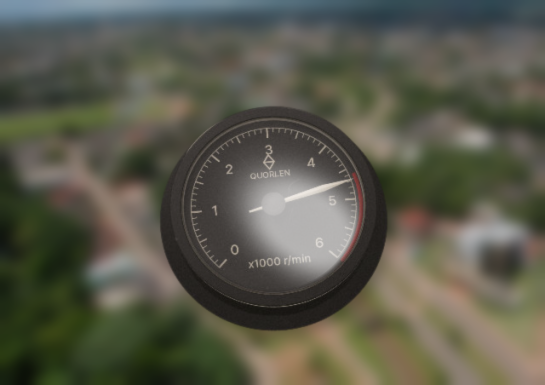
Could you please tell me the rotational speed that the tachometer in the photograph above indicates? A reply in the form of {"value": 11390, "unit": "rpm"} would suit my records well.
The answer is {"value": 4700, "unit": "rpm"}
